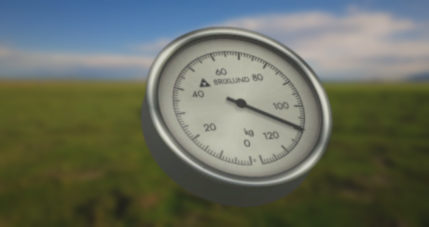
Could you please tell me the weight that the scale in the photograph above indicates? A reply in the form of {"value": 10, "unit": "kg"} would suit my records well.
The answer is {"value": 110, "unit": "kg"}
